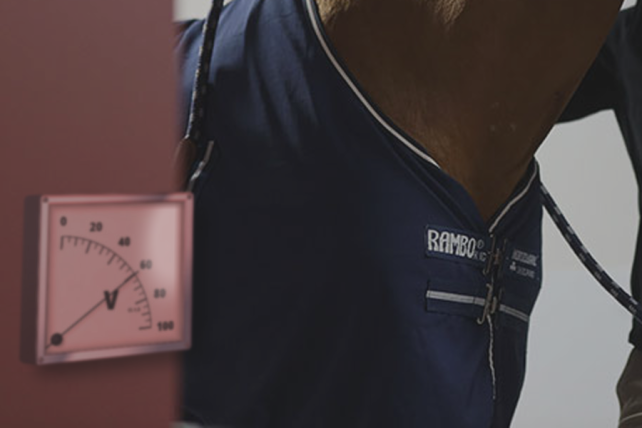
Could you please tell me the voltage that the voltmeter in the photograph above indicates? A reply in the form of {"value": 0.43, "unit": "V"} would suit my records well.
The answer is {"value": 60, "unit": "V"}
